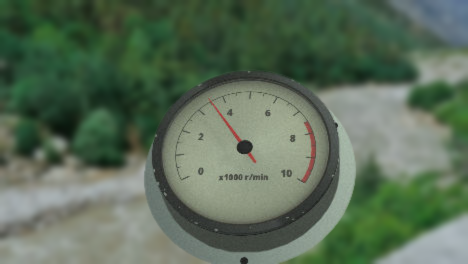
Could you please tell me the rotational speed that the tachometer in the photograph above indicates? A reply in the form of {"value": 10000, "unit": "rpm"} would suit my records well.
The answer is {"value": 3500, "unit": "rpm"}
